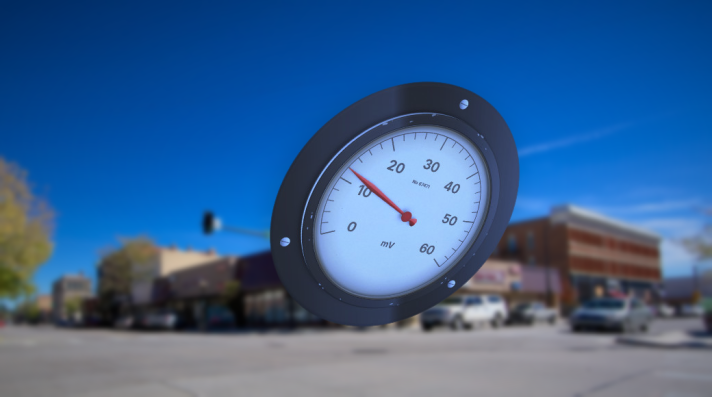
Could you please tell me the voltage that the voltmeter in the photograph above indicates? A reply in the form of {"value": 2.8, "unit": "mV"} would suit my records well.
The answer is {"value": 12, "unit": "mV"}
